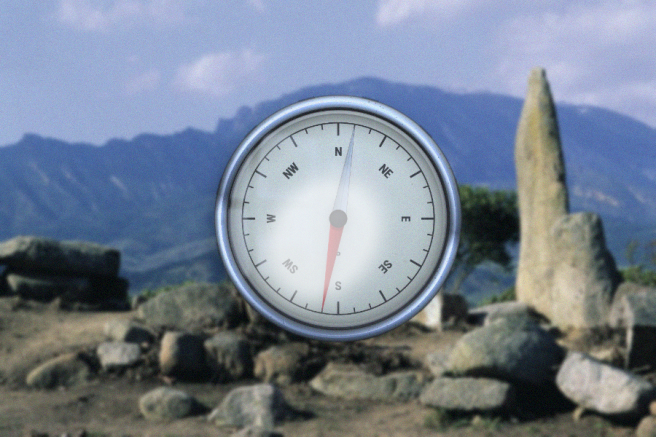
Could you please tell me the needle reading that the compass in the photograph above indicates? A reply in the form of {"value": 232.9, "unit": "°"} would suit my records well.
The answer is {"value": 190, "unit": "°"}
